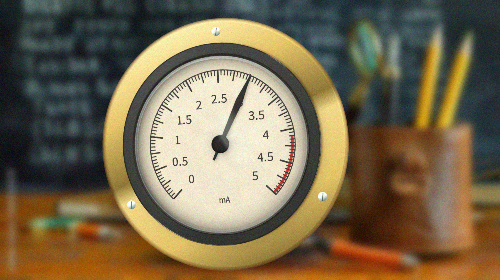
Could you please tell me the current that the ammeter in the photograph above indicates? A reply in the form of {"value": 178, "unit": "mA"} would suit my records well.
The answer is {"value": 3, "unit": "mA"}
